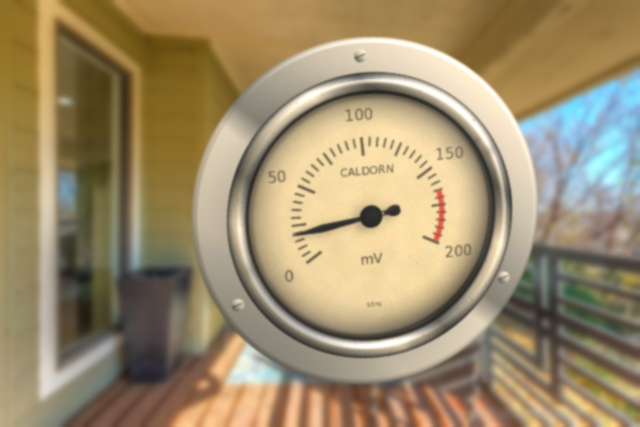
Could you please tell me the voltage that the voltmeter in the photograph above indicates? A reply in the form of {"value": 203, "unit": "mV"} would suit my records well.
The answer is {"value": 20, "unit": "mV"}
